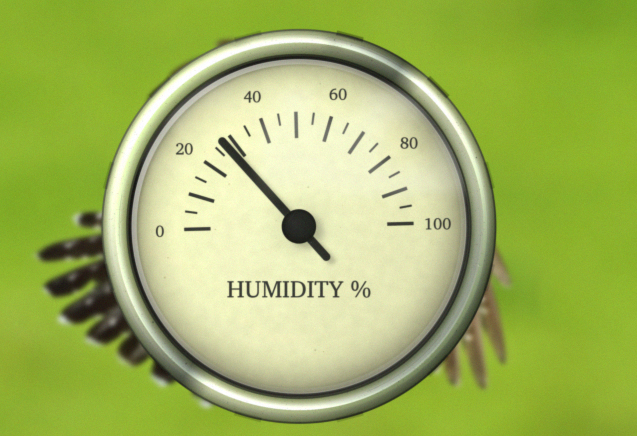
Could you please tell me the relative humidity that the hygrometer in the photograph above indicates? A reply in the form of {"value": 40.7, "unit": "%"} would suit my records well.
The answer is {"value": 27.5, "unit": "%"}
